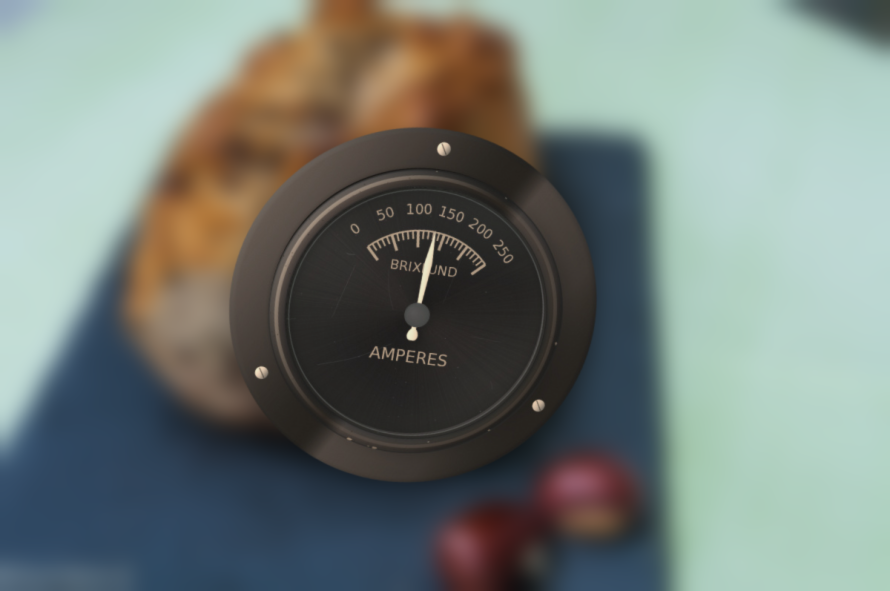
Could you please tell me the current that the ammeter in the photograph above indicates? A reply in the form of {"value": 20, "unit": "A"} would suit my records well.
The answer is {"value": 130, "unit": "A"}
